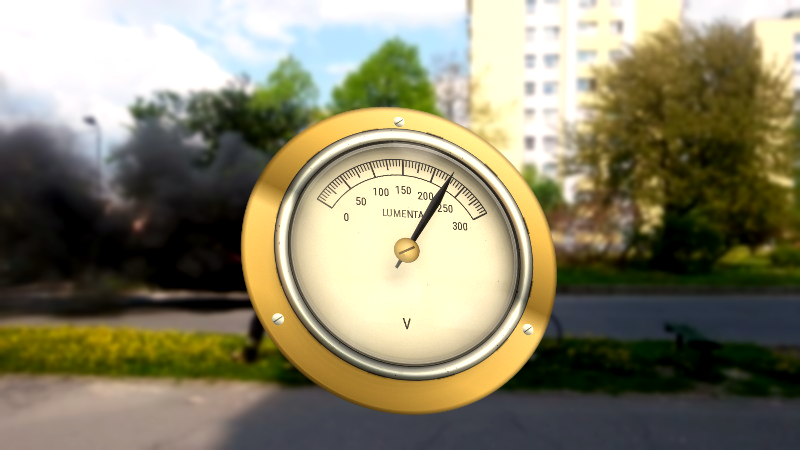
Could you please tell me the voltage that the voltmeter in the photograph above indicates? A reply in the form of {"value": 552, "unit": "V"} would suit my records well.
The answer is {"value": 225, "unit": "V"}
